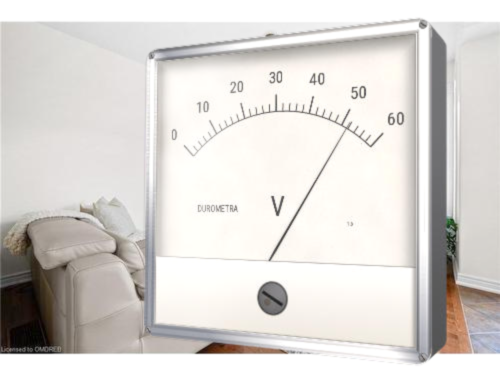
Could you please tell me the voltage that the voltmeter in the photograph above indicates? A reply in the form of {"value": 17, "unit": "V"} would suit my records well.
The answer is {"value": 52, "unit": "V"}
